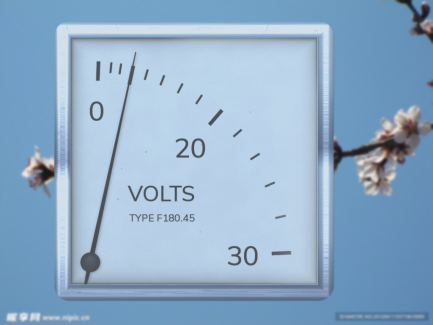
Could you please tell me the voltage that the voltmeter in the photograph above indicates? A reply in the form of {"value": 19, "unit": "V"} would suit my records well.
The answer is {"value": 10, "unit": "V"}
